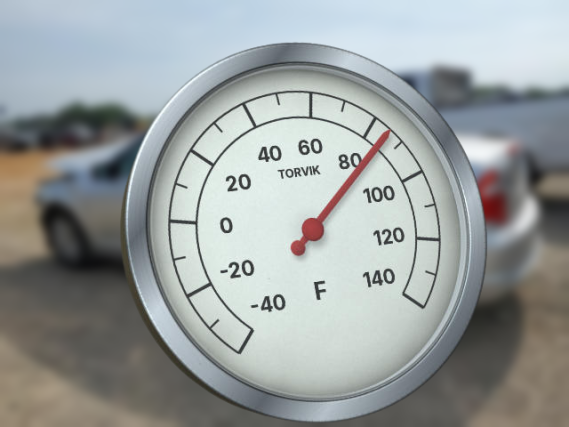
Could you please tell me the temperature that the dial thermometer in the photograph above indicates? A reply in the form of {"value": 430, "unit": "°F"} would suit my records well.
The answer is {"value": 85, "unit": "°F"}
